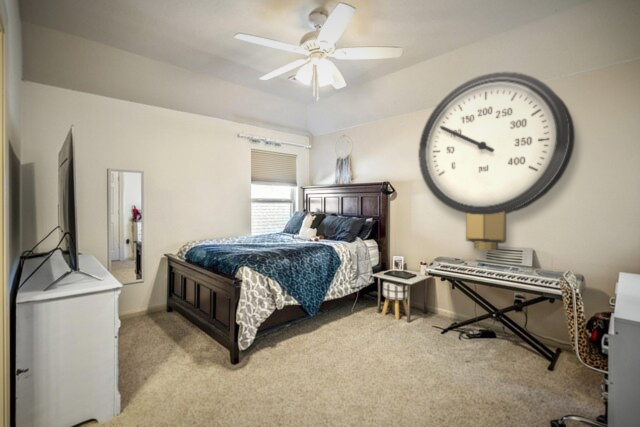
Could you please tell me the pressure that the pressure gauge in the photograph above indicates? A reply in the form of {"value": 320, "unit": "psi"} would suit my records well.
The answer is {"value": 100, "unit": "psi"}
